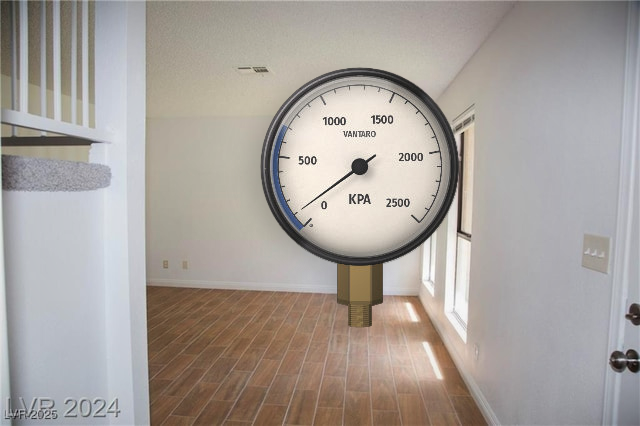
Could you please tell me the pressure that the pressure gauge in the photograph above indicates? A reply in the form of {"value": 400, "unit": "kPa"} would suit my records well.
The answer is {"value": 100, "unit": "kPa"}
